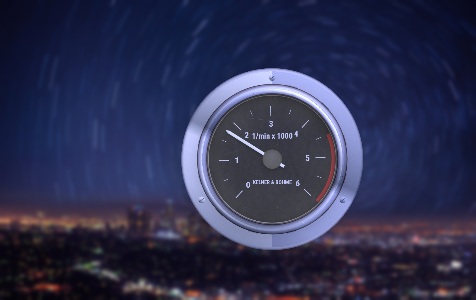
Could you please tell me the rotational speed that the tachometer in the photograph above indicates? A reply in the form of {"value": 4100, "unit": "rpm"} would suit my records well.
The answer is {"value": 1750, "unit": "rpm"}
